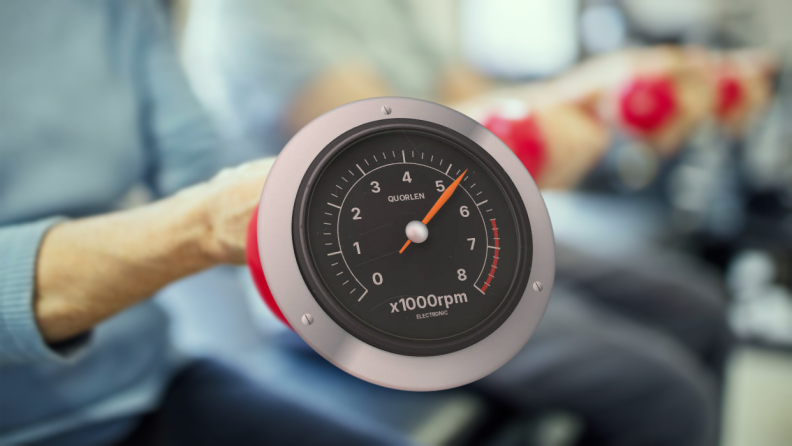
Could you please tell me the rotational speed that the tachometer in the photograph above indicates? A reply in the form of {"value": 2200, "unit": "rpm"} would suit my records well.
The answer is {"value": 5300, "unit": "rpm"}
